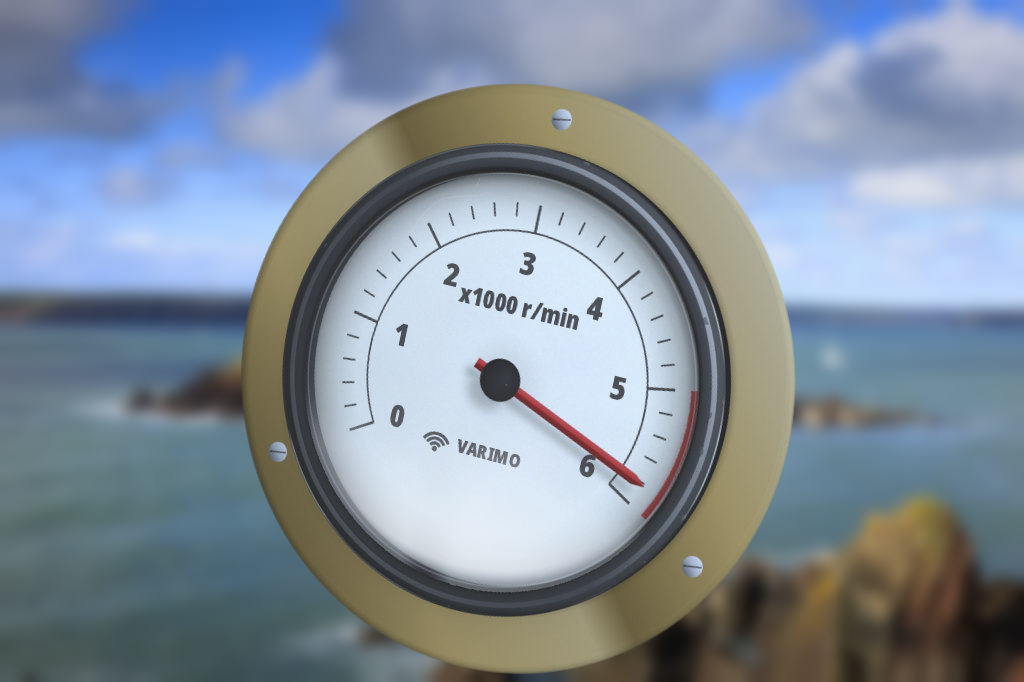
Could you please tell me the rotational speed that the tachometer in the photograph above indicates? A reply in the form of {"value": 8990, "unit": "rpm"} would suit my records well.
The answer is {"value": 5800, "unit": "rpm"}
